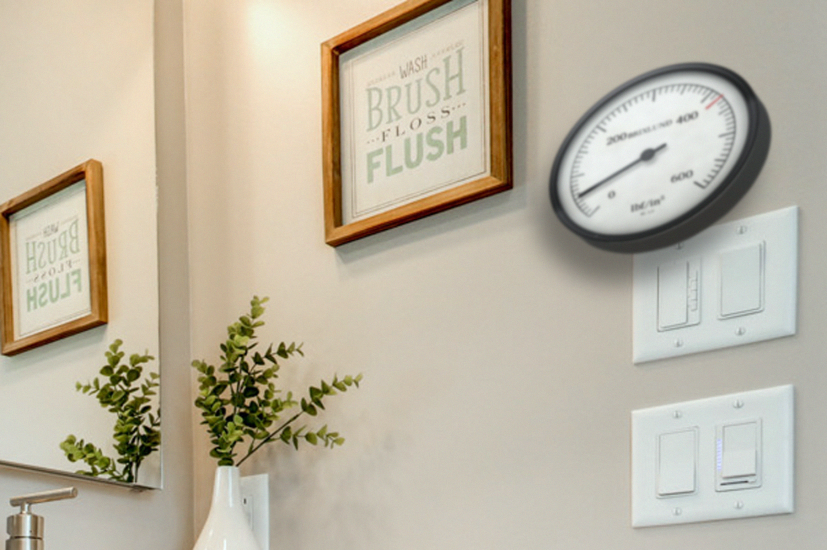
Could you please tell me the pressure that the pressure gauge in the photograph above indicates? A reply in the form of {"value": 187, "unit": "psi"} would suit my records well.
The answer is {"value": 50, "unit": "psi"}
